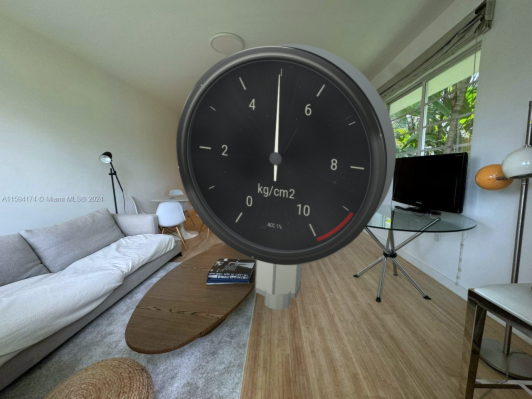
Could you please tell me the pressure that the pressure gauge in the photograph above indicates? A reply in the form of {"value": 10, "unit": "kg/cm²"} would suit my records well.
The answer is {"value": 5, "unit": "kg/cm²"}
